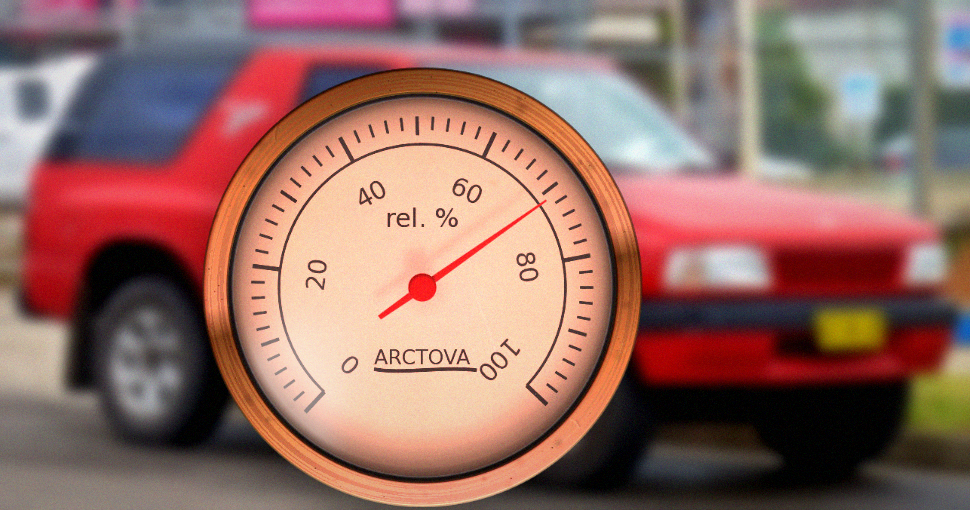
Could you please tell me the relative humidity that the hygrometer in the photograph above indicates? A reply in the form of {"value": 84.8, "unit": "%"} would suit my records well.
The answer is {"value": 71, "unit": "%"}
